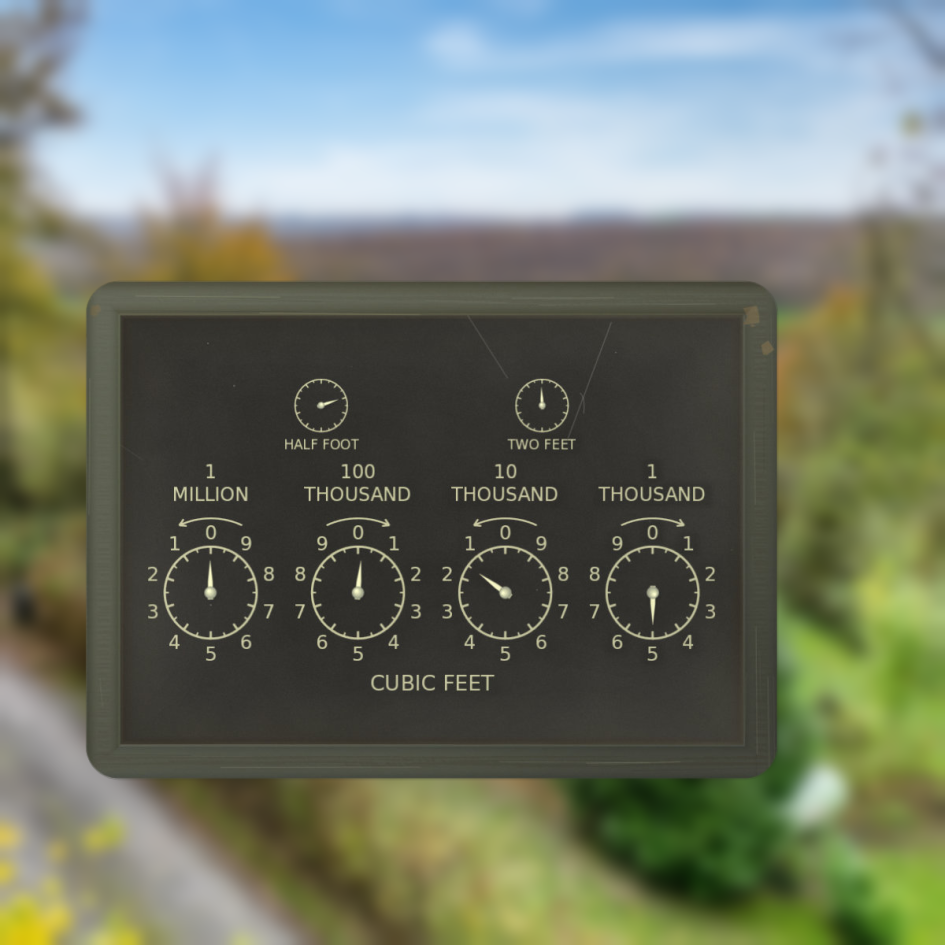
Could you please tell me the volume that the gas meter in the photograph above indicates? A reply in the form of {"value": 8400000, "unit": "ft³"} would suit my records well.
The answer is {"value": 1500, "unit": "ft³"}
